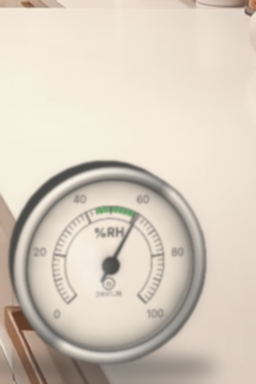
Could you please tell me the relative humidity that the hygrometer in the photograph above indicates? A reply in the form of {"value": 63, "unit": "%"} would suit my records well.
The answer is {"value": 60, "unit": "%"}
